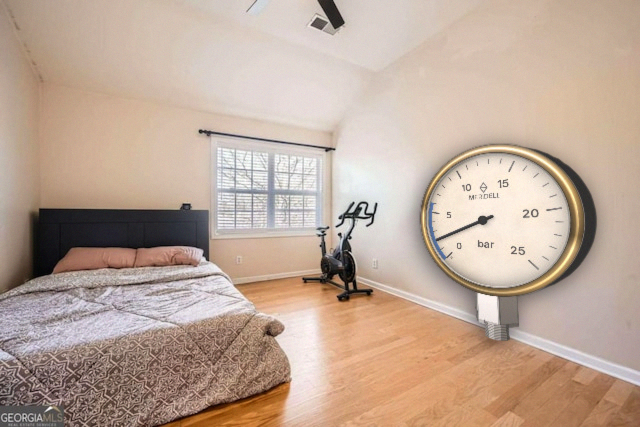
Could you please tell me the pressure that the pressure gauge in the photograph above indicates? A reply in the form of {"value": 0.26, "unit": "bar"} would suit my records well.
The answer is {"value": 2, "unit": "bar"}
